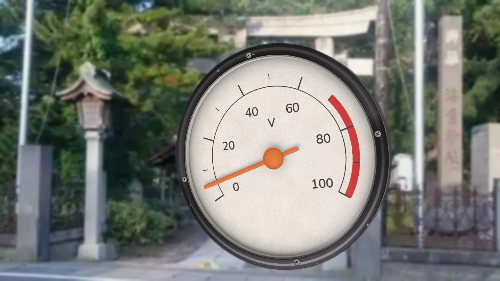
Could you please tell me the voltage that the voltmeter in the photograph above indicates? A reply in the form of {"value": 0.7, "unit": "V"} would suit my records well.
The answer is {"value": 5, "unit": "V"}
